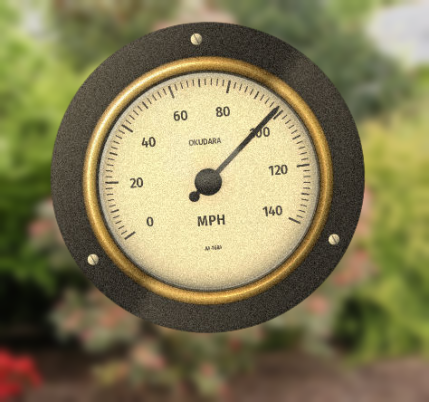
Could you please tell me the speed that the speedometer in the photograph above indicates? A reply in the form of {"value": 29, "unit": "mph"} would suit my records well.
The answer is {"value": 98, "unit": "mph"}
